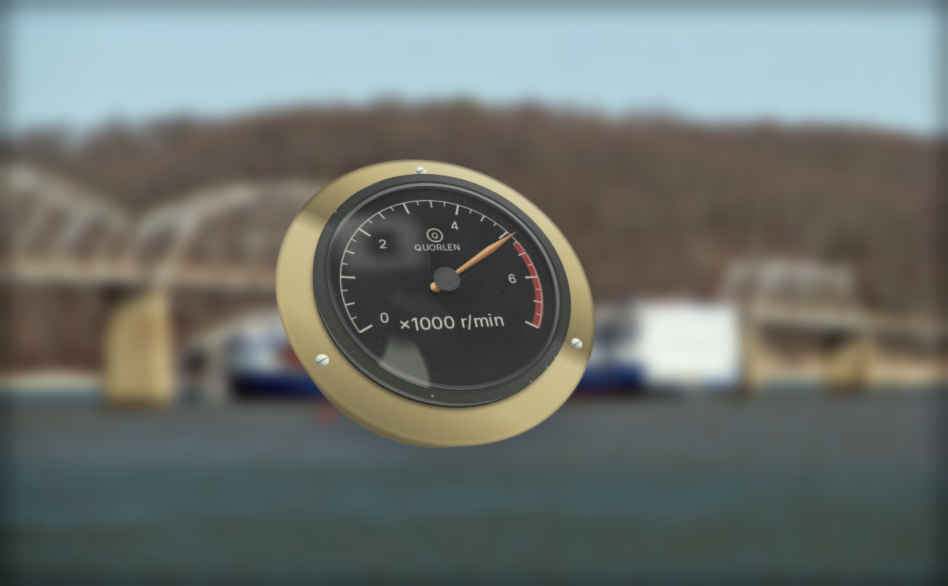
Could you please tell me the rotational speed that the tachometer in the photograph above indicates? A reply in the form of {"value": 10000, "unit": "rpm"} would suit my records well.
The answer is {"value": 5125, "unit": "rpm"}
